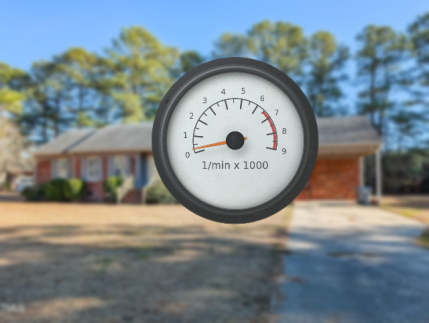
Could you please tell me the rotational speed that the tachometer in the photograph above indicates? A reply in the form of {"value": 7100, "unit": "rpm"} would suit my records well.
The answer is {"value": 250, "unit": "rpm"}
